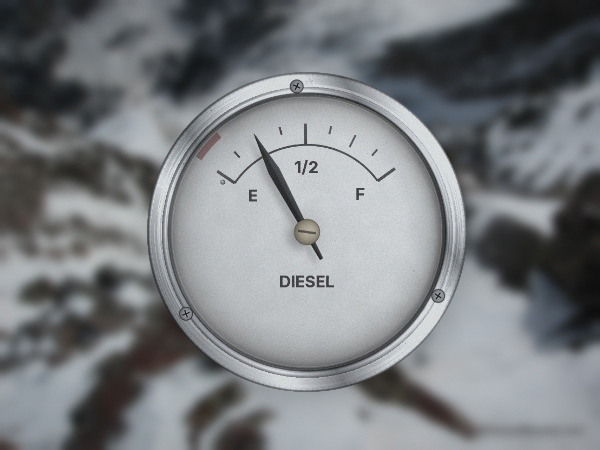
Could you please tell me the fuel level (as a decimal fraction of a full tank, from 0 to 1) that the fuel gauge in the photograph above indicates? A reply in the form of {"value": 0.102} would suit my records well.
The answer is {"value": 0.25}
